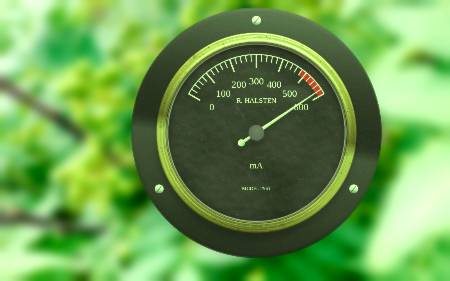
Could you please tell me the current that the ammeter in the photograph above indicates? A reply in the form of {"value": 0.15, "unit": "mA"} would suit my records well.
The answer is {"value": 580, "unit": "mA"}
